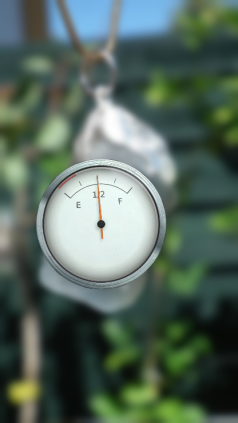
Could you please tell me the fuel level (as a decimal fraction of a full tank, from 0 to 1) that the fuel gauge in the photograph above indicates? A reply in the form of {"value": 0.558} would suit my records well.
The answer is {"value": 0.5}
